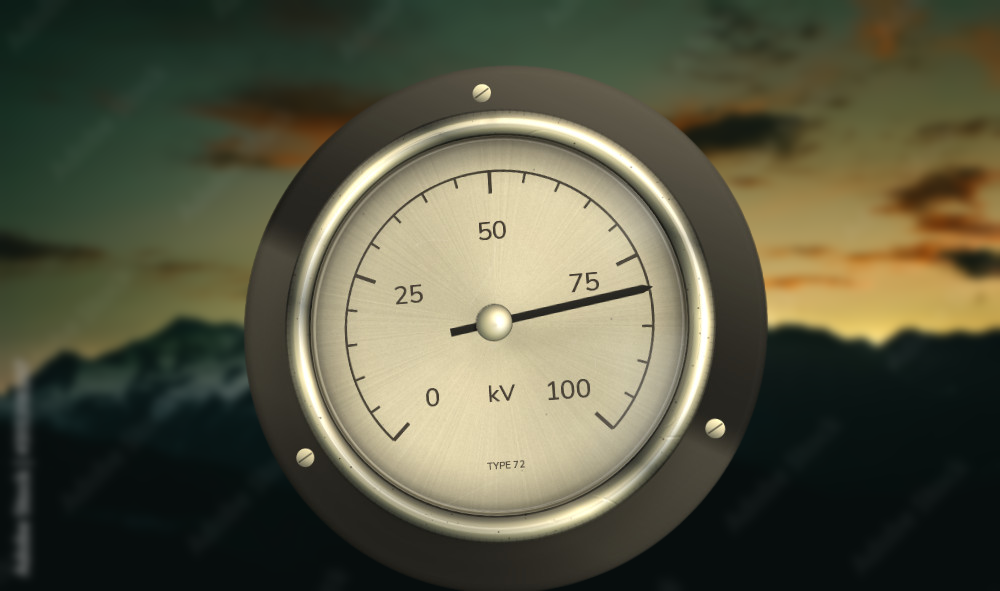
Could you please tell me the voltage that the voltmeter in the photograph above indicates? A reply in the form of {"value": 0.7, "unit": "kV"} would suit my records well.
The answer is {"value": 80, "unit": "kV"}
